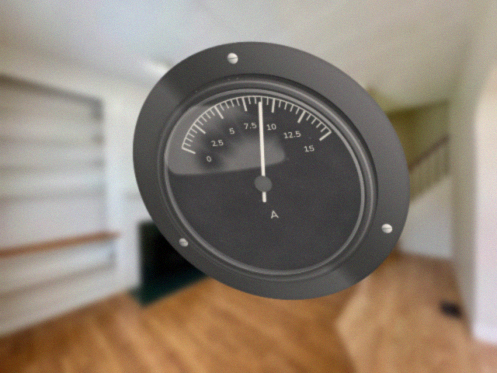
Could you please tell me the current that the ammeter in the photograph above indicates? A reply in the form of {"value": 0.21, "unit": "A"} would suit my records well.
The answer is {"value": 9, "unit": "A"}
